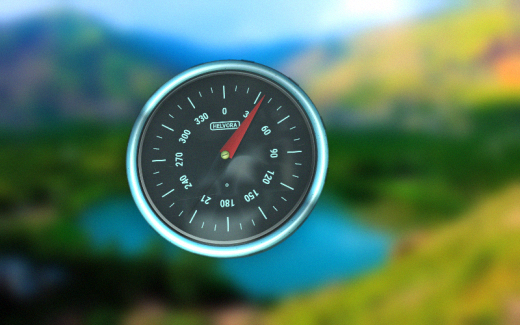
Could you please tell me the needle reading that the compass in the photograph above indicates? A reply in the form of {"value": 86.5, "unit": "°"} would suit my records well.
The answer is {"value": 35, "unit": "°"}
